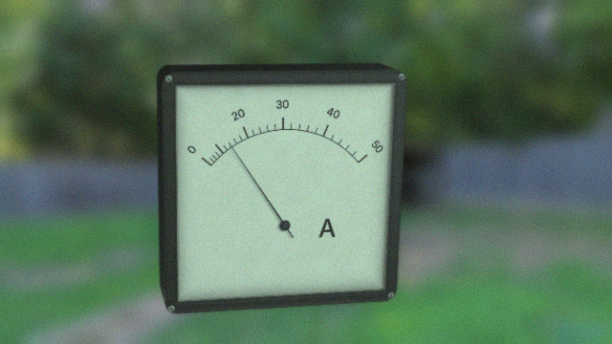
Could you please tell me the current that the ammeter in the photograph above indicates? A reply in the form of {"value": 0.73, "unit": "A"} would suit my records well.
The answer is {"value": 14, "unit": "A"}
